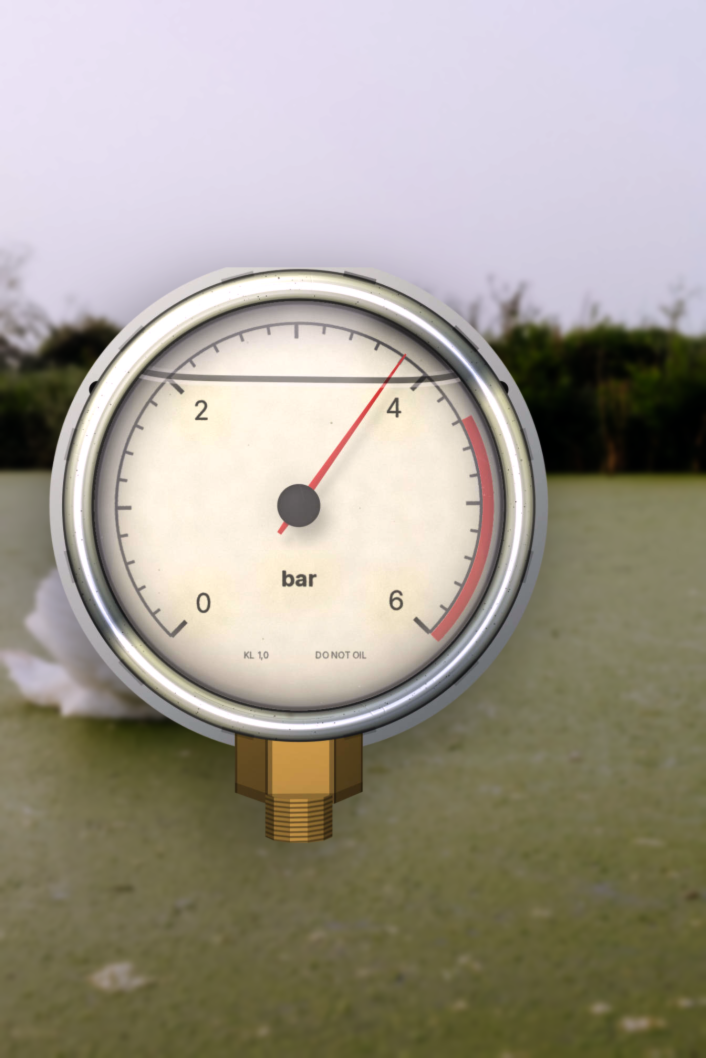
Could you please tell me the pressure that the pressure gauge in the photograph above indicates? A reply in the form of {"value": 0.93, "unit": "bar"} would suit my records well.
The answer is {"value": 3.8, "unit": "bar"}
